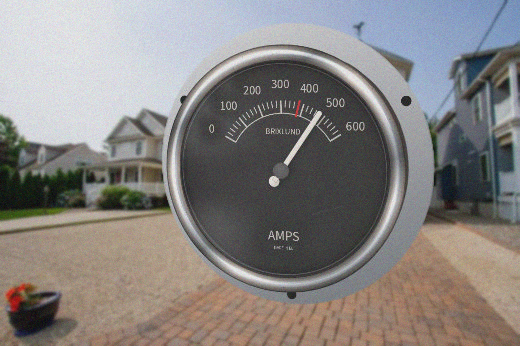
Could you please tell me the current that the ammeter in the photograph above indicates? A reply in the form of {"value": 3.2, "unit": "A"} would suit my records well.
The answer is {"value": 480, "unit": "A"}
